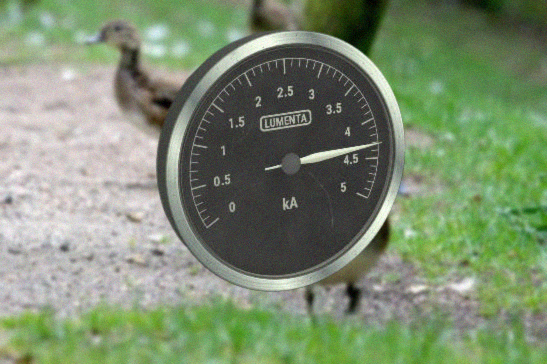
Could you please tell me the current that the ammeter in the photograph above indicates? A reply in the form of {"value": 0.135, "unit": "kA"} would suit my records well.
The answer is {"value": 4.3, "unit": "kA"}
